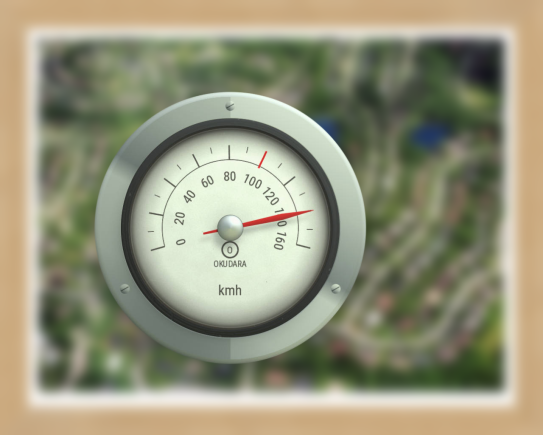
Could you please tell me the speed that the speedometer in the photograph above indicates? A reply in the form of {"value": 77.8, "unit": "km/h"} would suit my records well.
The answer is {"value": 140, "unit": "km/h"}
